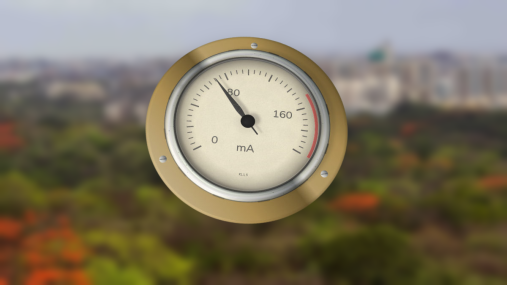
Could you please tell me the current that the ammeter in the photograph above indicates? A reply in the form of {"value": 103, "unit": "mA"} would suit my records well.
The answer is {"value": 70, "unit": "mA"}
